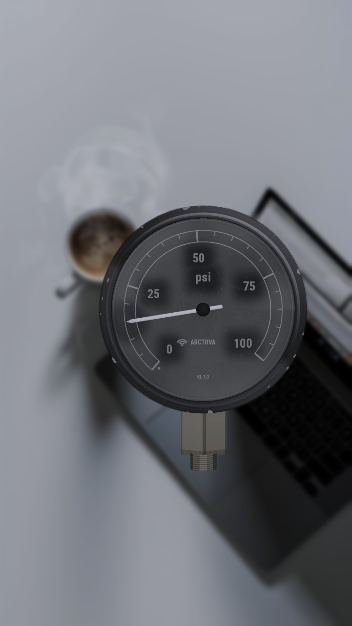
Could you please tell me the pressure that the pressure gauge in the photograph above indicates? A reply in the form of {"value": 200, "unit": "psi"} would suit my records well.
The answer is {"value": 15, "unit": "psi"}
